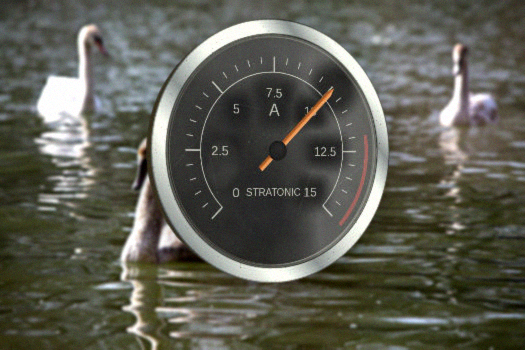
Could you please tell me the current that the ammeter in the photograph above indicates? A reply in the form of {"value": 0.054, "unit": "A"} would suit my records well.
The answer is {"value": 10, "unit": "A"}
